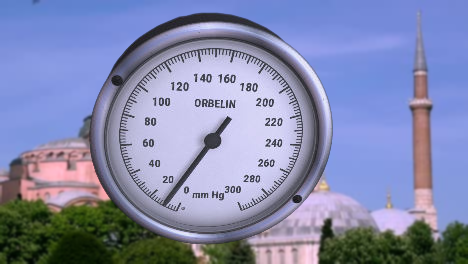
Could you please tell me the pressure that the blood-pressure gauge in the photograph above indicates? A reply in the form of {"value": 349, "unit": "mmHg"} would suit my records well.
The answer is {"value": 10, "unit": "mmHg"}
